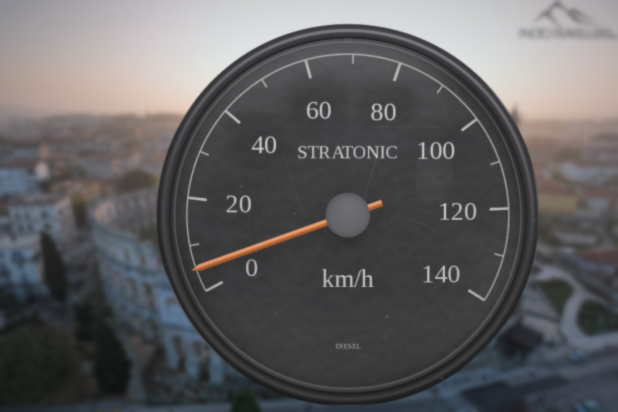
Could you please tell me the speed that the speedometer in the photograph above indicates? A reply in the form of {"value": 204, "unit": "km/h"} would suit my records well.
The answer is {"value": 5, "unit": "km/h"}
